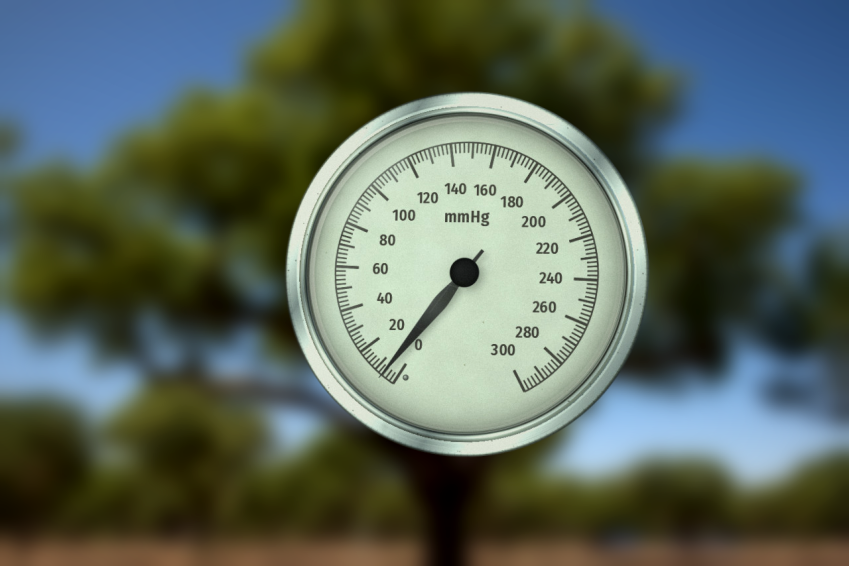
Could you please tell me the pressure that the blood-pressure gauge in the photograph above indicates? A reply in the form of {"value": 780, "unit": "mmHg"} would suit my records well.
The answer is {"value": 6, "unit": "mmHg"}
